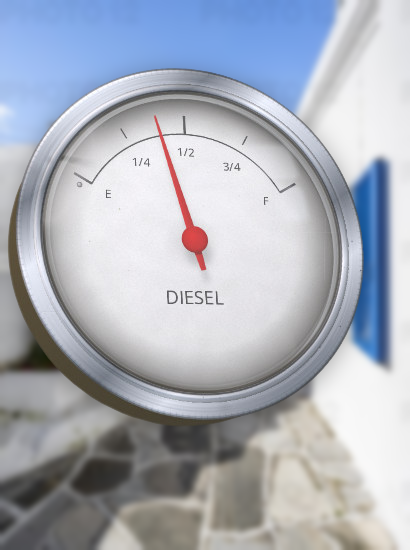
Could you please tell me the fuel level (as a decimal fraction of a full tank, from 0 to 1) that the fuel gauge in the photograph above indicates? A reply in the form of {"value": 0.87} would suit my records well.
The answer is {"value": 0.375}
